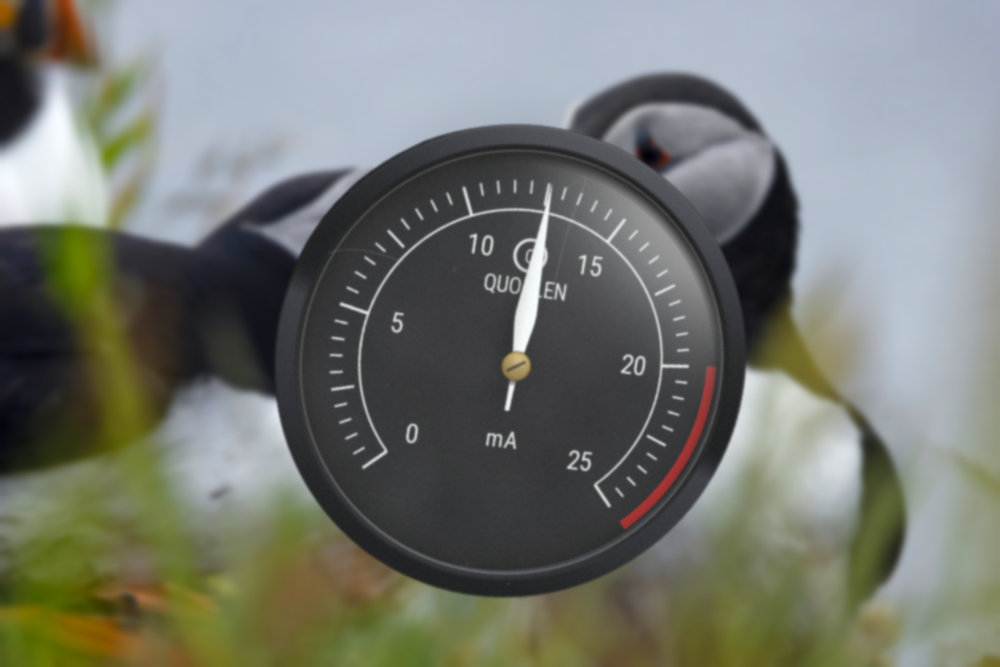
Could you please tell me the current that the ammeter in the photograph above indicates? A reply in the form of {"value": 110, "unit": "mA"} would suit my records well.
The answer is {"value": 12.5, "unit": "mA"}
